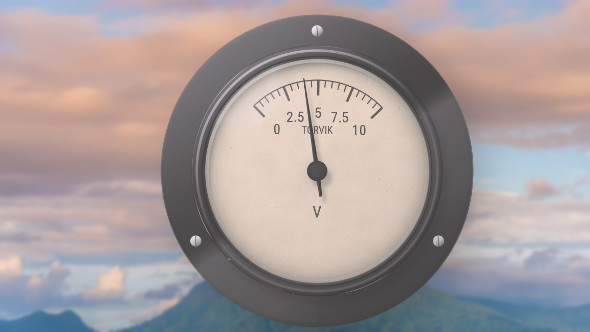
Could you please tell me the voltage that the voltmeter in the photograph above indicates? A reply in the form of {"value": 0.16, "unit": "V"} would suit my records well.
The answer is {"value": 4, "unit": "V"}
